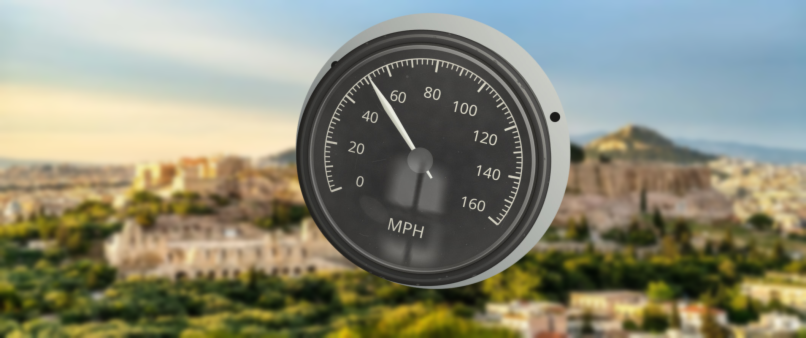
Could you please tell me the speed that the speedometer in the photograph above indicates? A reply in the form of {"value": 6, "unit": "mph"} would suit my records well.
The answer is {"value": 52, "unit": "mph"}
